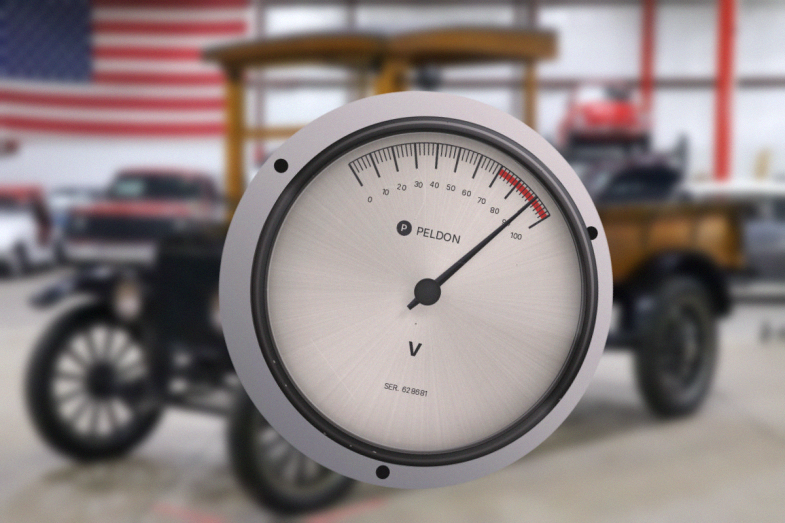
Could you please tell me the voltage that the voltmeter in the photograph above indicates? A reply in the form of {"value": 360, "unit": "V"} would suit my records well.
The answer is {"value": 90, "unit": "V"}
